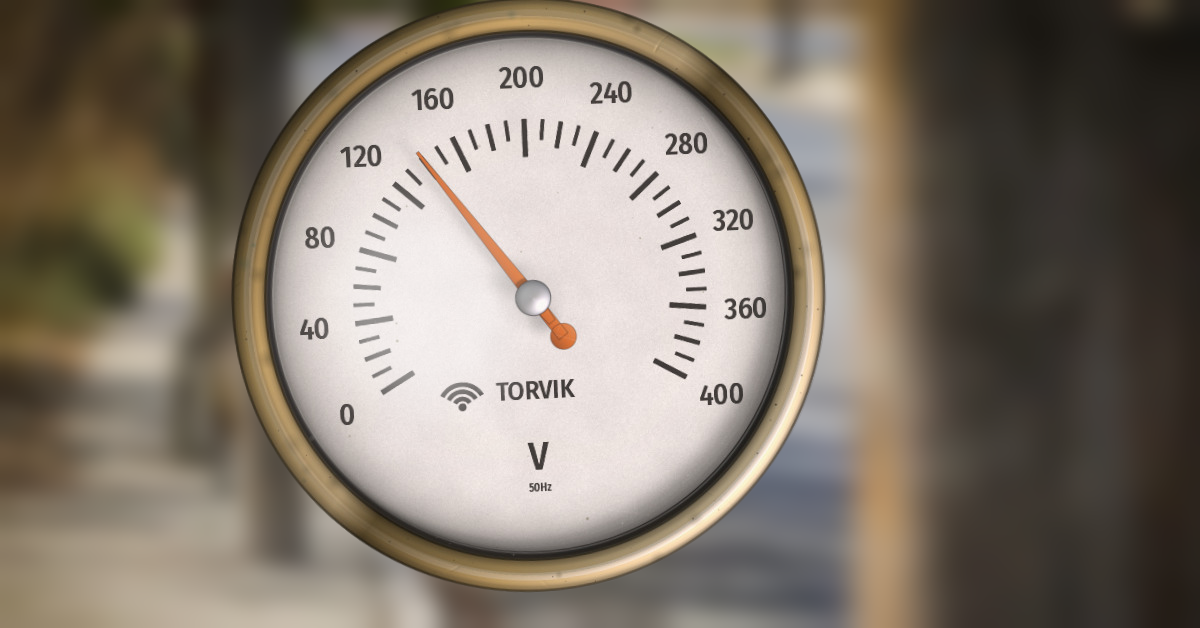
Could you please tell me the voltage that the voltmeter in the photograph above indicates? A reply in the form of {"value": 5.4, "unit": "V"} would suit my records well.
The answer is {"value": 140, "unit": "V"}
